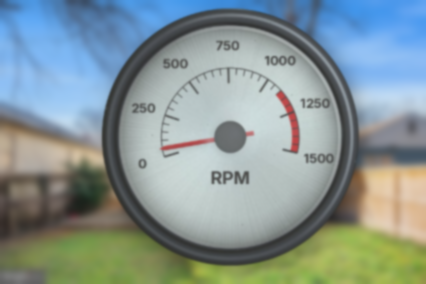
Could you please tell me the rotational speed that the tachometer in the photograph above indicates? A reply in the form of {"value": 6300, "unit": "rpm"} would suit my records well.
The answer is {"value": 50, "unit": "rpm"}
